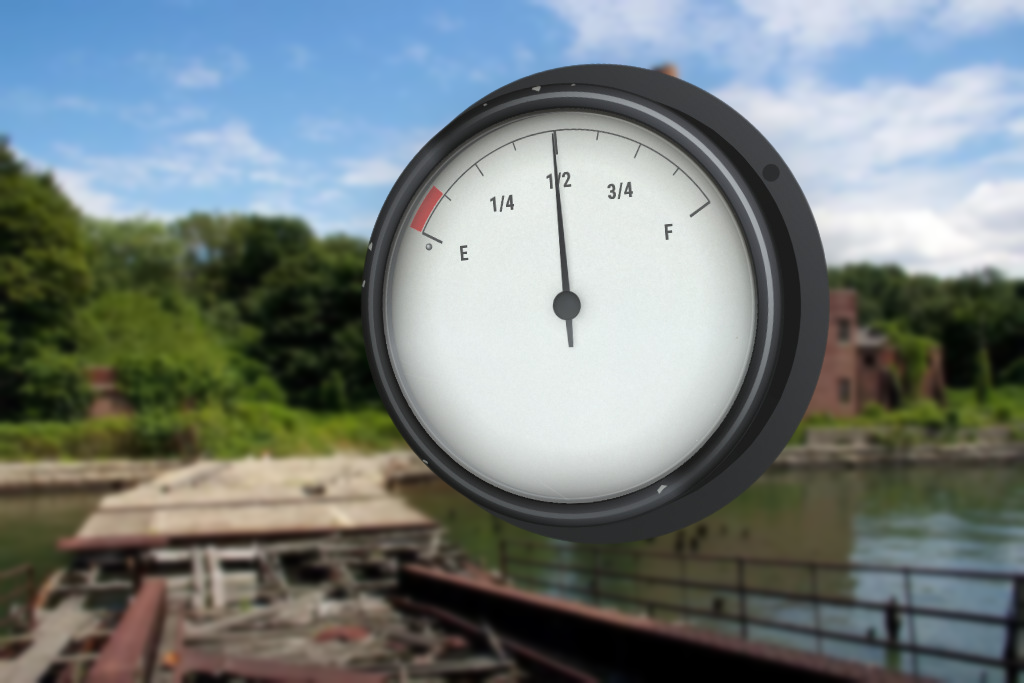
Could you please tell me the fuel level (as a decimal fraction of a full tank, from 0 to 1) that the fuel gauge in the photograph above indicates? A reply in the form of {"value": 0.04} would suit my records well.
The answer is {"value": 0.5}
